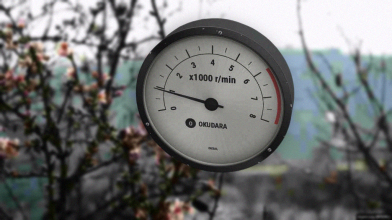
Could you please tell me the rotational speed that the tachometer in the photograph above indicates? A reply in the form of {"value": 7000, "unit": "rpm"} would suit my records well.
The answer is {"value": 1000, "unit": "rpm"}
